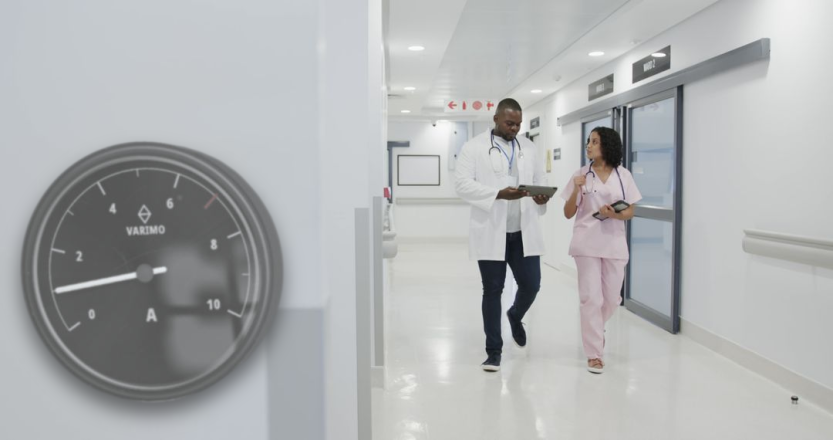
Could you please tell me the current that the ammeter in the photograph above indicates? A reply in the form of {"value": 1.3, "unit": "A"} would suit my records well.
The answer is {"value": 1, "unit": "A"}
